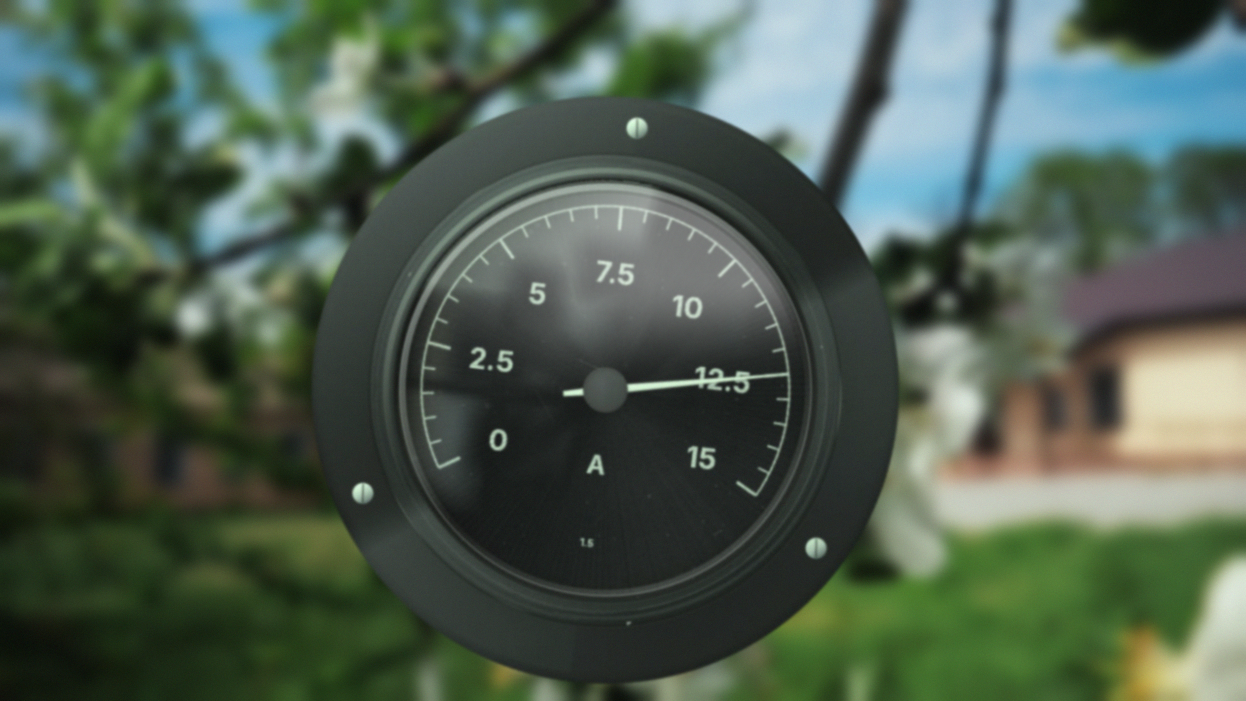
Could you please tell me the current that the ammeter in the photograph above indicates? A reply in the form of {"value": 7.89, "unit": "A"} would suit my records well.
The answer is {"value": 12.5, "unit": "A"}
